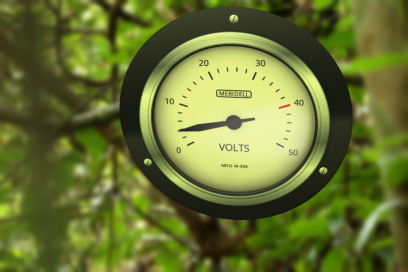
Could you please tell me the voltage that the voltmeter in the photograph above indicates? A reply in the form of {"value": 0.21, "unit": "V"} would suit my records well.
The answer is {"value": 4, "unit": "V"}
